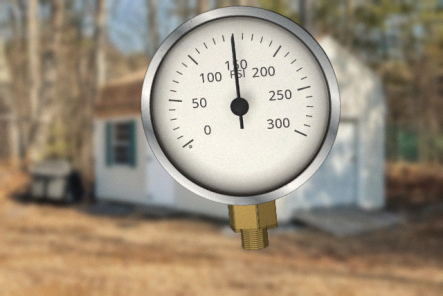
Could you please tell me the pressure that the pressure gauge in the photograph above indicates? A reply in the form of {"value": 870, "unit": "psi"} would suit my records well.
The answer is {"value": 150, "unit": "psi"}
